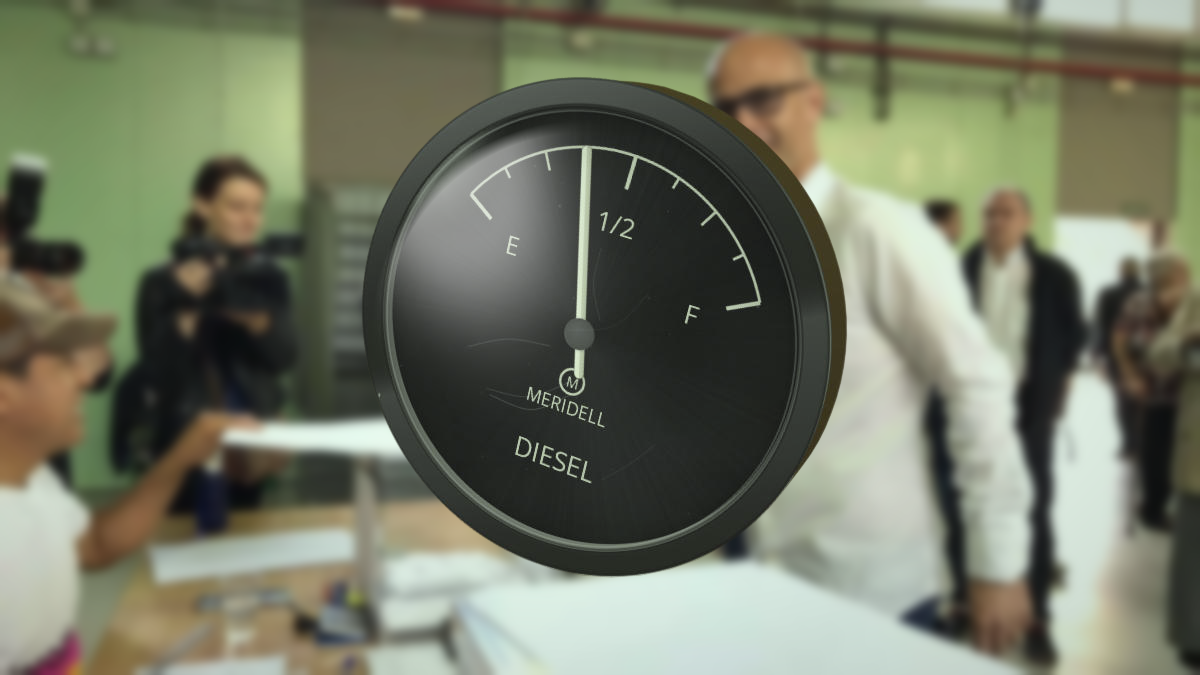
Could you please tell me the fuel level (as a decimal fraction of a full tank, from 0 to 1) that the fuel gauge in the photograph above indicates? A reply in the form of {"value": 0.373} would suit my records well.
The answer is {"value": 0.375}
